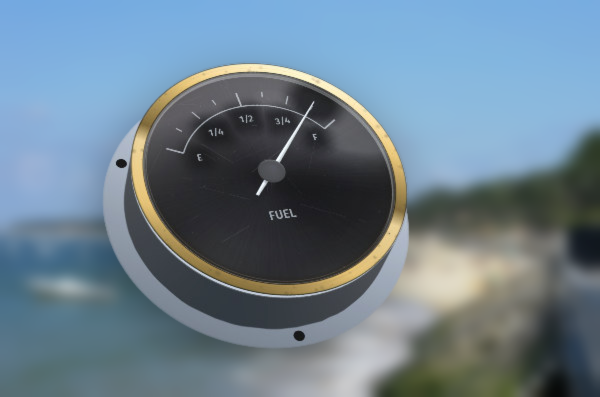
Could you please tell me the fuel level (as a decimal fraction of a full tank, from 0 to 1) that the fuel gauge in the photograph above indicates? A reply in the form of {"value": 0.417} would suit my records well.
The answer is {"value": 0.875}
